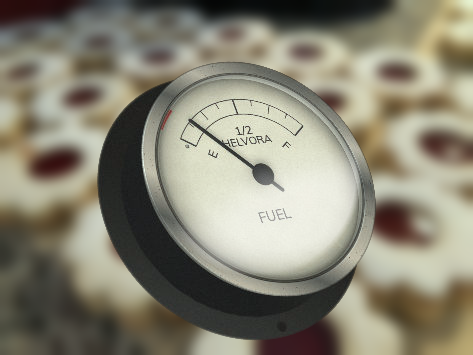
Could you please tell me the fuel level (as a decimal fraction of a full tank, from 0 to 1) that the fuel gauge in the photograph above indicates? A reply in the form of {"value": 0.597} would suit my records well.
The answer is {"value": 0.125}
